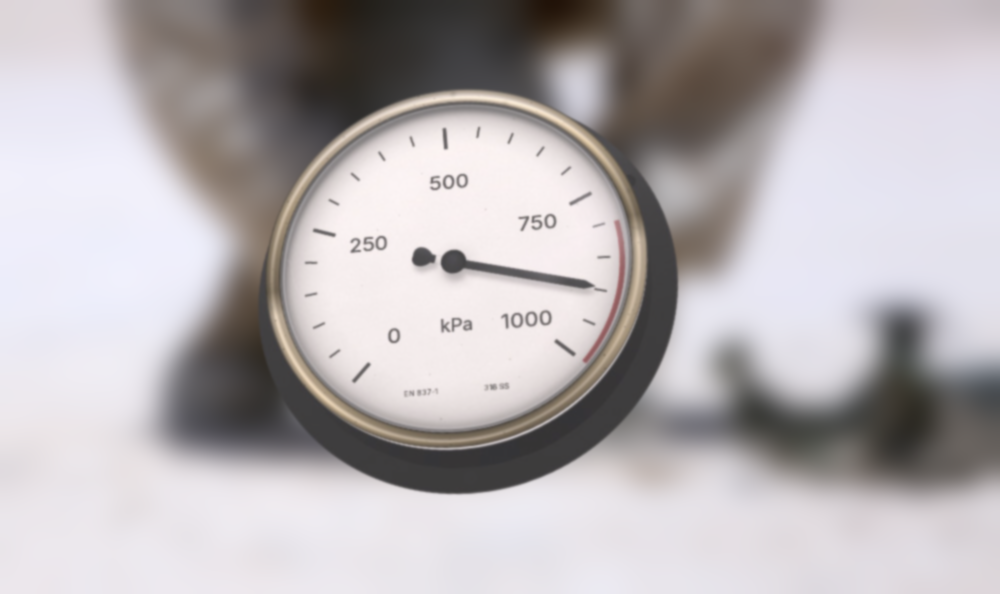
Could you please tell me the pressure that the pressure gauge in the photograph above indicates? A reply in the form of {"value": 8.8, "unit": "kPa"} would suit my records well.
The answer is {"value": 900, "unit": "kPa"}
